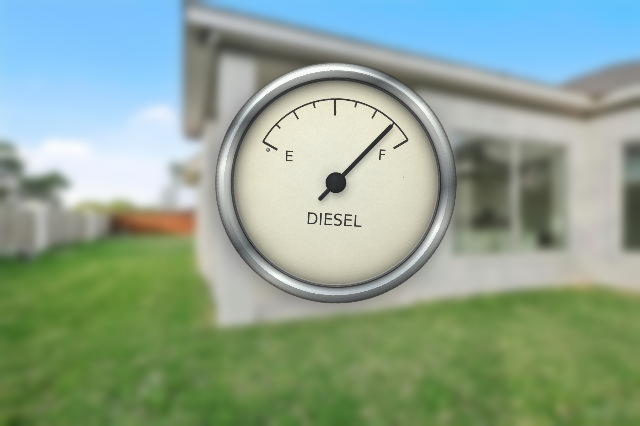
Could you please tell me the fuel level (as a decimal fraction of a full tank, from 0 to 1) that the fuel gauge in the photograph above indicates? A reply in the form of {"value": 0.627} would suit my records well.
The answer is {"value": 0.875}
